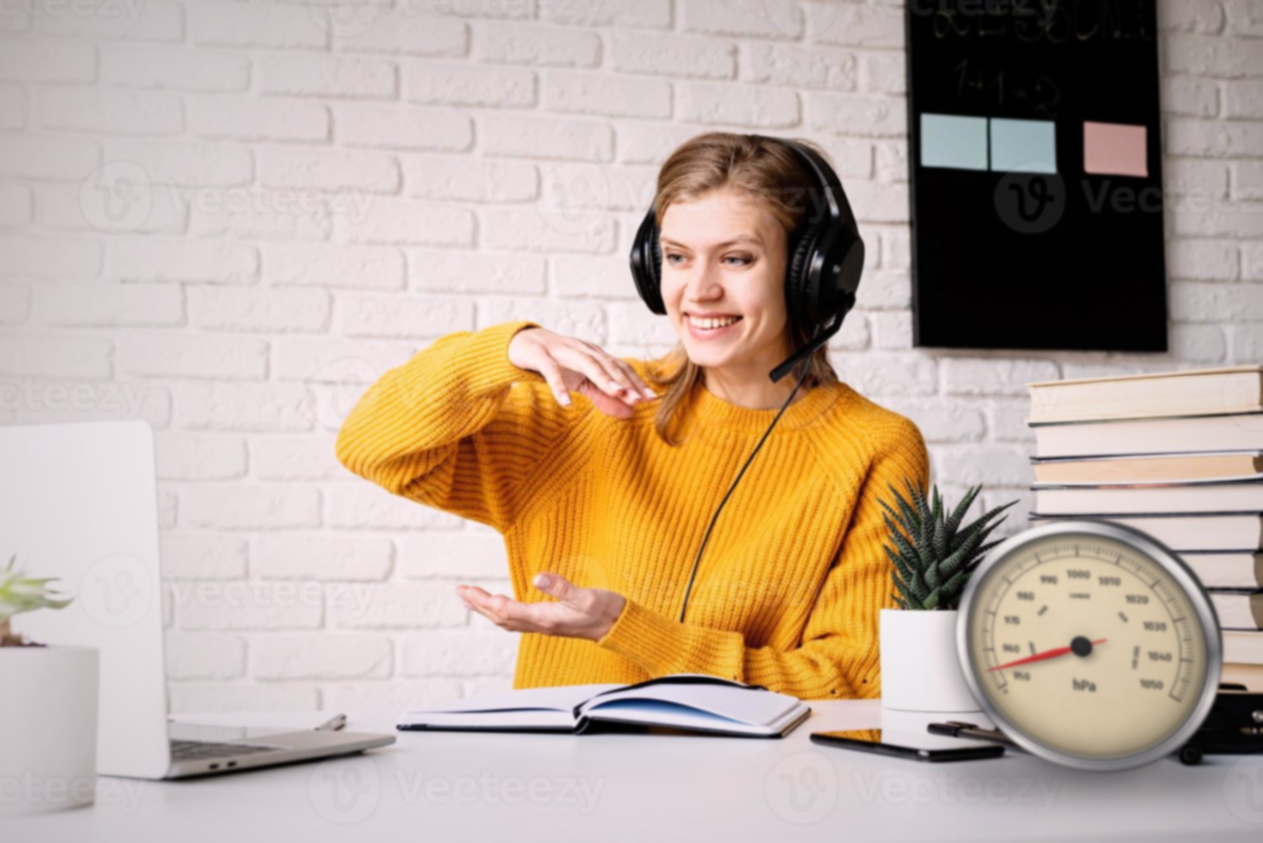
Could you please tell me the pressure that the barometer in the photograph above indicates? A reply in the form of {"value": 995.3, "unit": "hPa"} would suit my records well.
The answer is {"value": 955, "unit": "hPa"}
